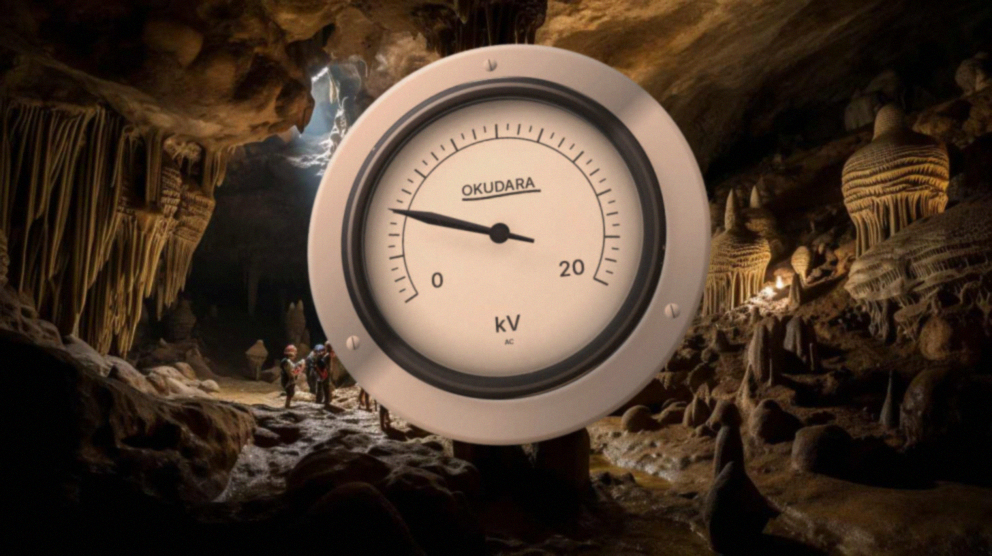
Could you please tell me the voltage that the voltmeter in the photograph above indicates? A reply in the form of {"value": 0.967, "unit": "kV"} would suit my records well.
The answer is {"value": 4, "unit": "kV"}
